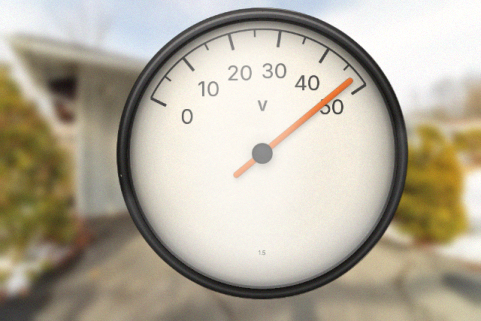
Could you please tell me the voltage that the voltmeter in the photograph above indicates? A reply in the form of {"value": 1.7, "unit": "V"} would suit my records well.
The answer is {"value": 47.5, "unit": "V"}
